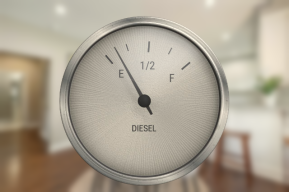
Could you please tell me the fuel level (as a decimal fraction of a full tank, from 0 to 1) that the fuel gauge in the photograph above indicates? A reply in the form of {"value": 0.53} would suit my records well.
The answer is {"value": 0.125}
